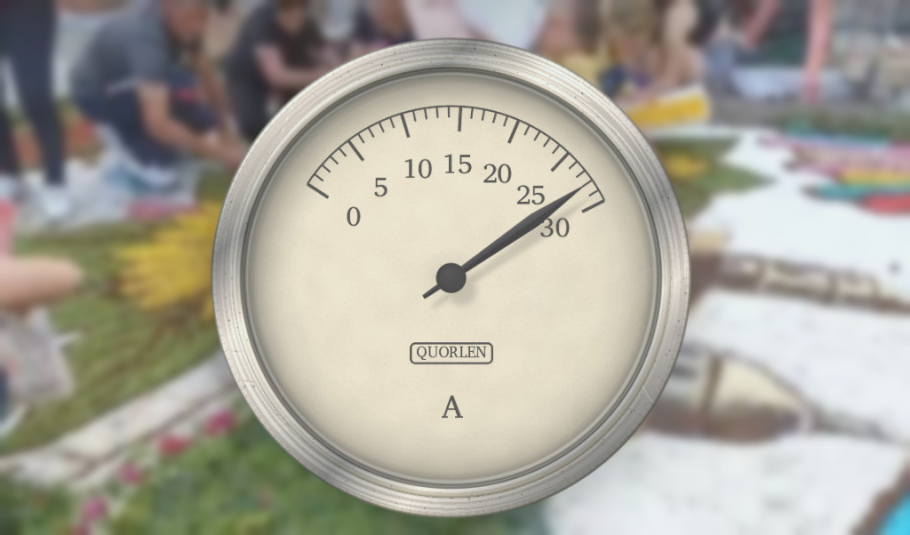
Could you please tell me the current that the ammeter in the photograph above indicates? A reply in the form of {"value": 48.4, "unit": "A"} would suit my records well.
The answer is {"value": 28, "unit": "A"}
